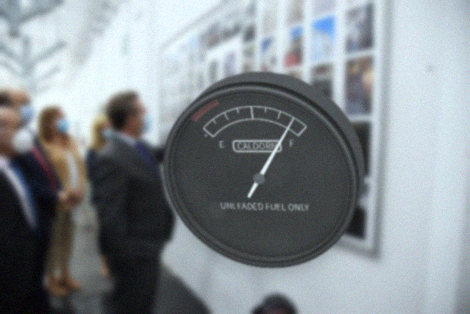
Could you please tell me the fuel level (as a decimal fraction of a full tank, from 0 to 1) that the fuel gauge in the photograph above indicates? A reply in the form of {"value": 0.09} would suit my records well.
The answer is {"value": 0.875}
